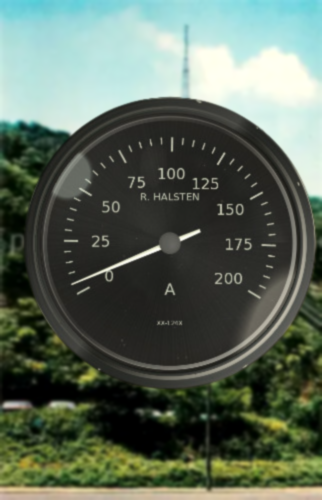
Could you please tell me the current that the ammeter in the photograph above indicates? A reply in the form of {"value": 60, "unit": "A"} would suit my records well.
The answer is {"value": 5, "unit": "A"}
